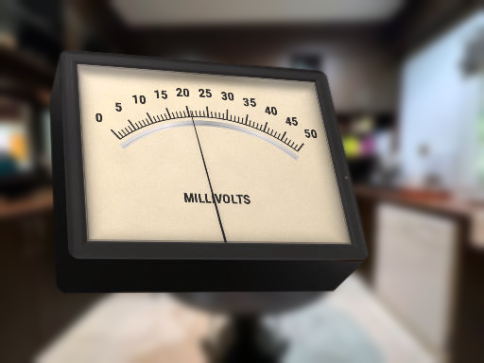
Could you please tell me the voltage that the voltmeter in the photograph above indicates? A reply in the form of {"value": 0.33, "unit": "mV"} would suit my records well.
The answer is {"value": 20, "unit": "mV"}
